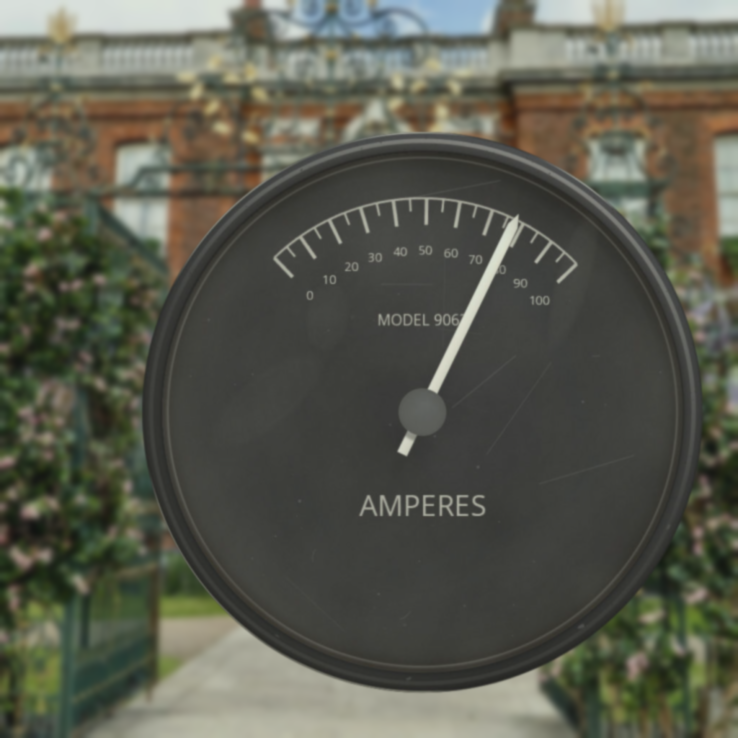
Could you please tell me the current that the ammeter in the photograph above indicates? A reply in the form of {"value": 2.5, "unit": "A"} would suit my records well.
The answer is {"value": 77.5, "unit": "A"}
